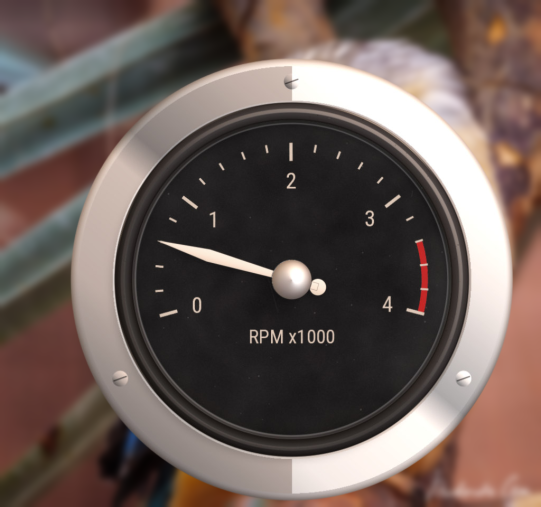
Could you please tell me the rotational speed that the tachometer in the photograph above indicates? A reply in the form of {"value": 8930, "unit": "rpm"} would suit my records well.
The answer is {"value": 600, "unit": "rpm"}
